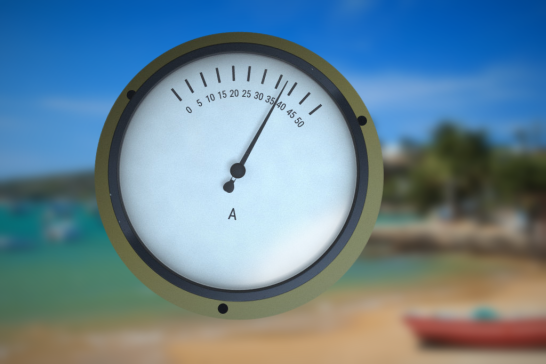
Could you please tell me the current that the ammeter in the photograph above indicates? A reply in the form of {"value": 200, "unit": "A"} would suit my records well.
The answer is {"value": 37.5, "unit": "A"}
